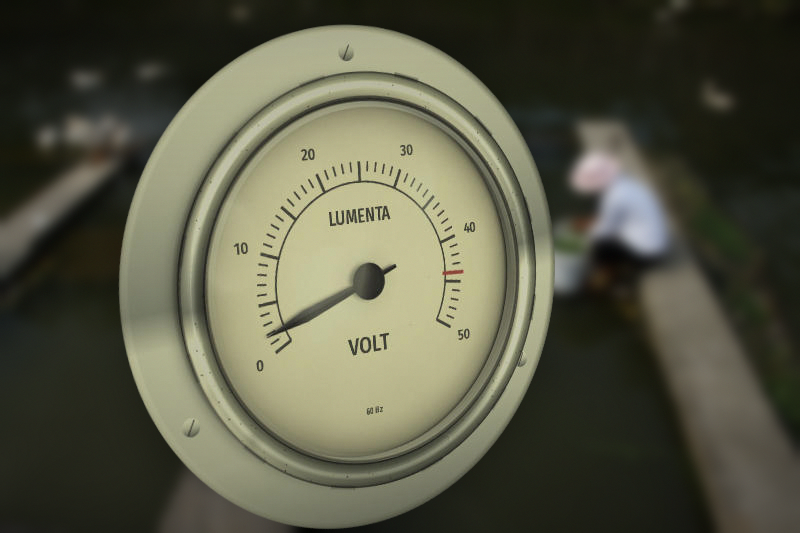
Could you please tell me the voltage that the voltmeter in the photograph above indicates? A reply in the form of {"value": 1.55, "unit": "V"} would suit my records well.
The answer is {"value": 2, "unit": "V"}
